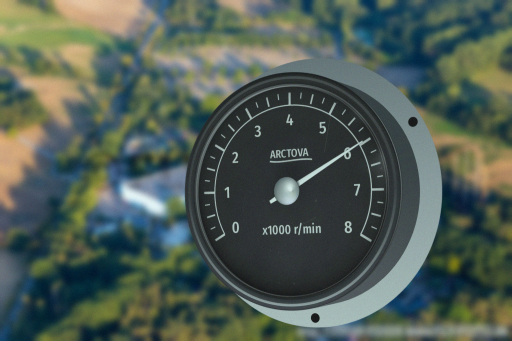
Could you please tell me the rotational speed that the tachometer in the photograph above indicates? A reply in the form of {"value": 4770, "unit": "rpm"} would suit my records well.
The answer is {"value": 6000, "unit": "rpm"}
